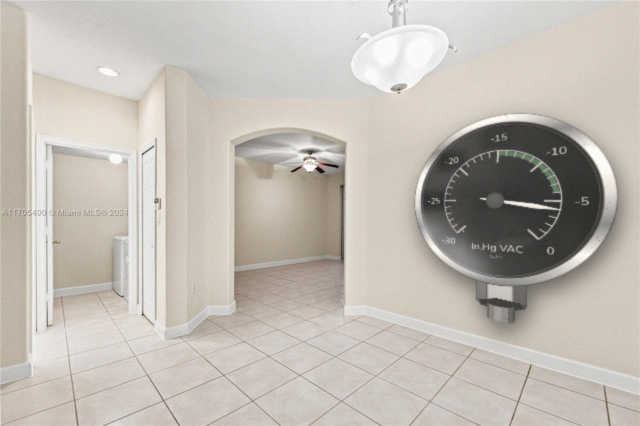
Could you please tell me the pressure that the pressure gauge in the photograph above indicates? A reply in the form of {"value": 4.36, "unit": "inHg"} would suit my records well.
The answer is {"value": -4, "unit": "inHg"}
